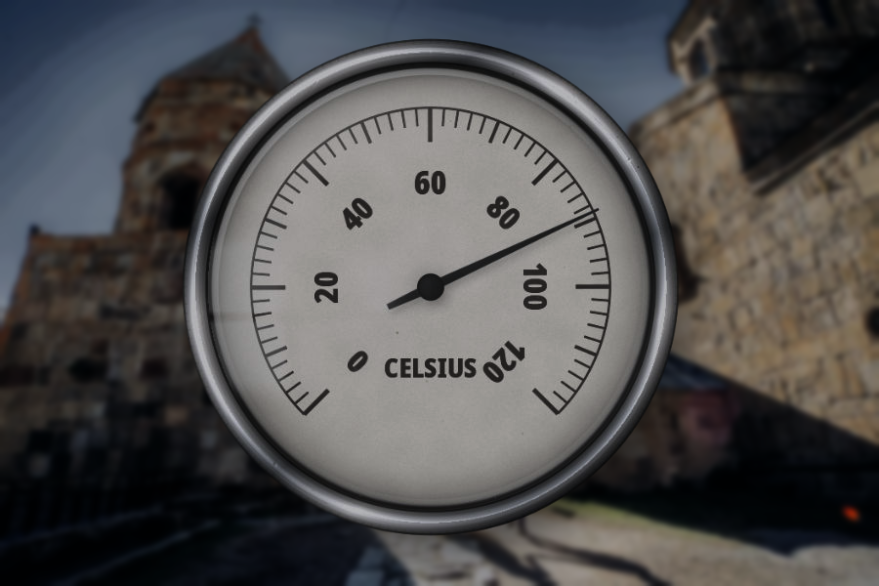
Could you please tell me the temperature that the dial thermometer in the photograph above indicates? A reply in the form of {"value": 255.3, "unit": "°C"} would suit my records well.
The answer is {"value": 89, "unit": "°C"}
